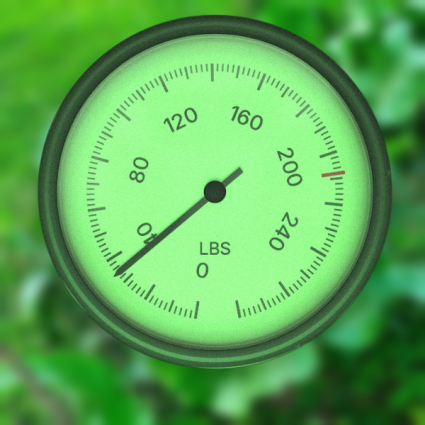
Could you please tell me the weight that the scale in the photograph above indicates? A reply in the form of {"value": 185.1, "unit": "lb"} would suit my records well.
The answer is {"value": 34, "unit": "lb"}
